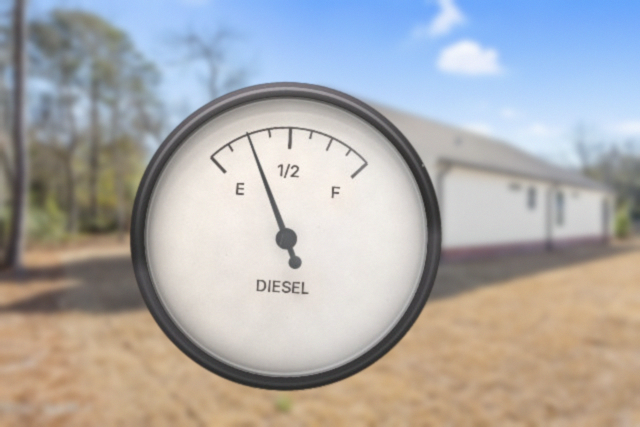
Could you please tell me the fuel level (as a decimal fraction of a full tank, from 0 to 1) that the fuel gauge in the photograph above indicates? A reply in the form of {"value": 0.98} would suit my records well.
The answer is {"value": 0.25}
